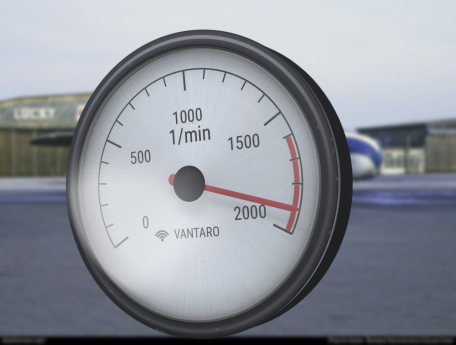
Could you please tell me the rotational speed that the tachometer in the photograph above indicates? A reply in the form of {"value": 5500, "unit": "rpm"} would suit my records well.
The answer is {"value": 1900, "unit": "rpm"}
